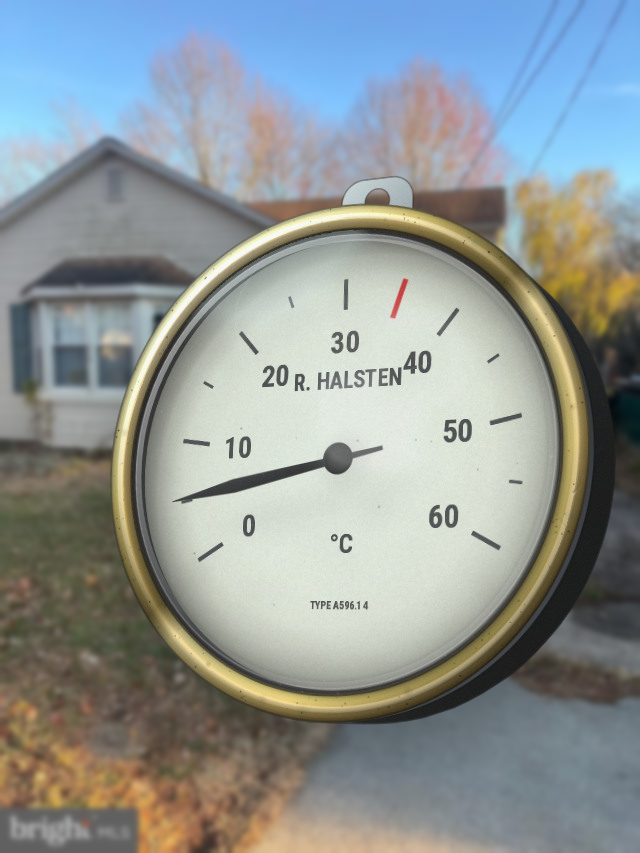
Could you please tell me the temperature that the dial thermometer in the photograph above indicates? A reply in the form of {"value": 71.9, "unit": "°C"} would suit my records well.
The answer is {"value": 5, "unit": "°C"}
